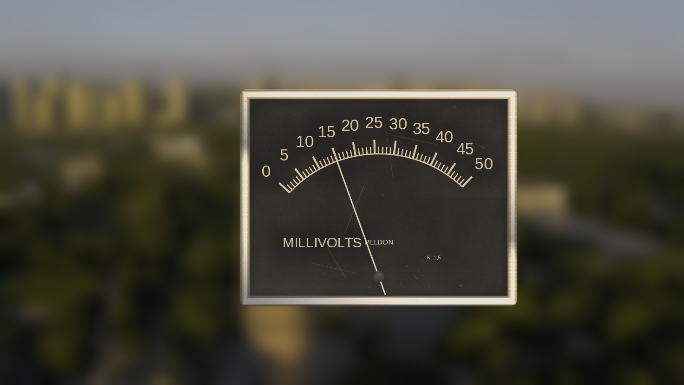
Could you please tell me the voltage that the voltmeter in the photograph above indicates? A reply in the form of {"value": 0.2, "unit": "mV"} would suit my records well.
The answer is {"value": 15, "unit": "mV"}
